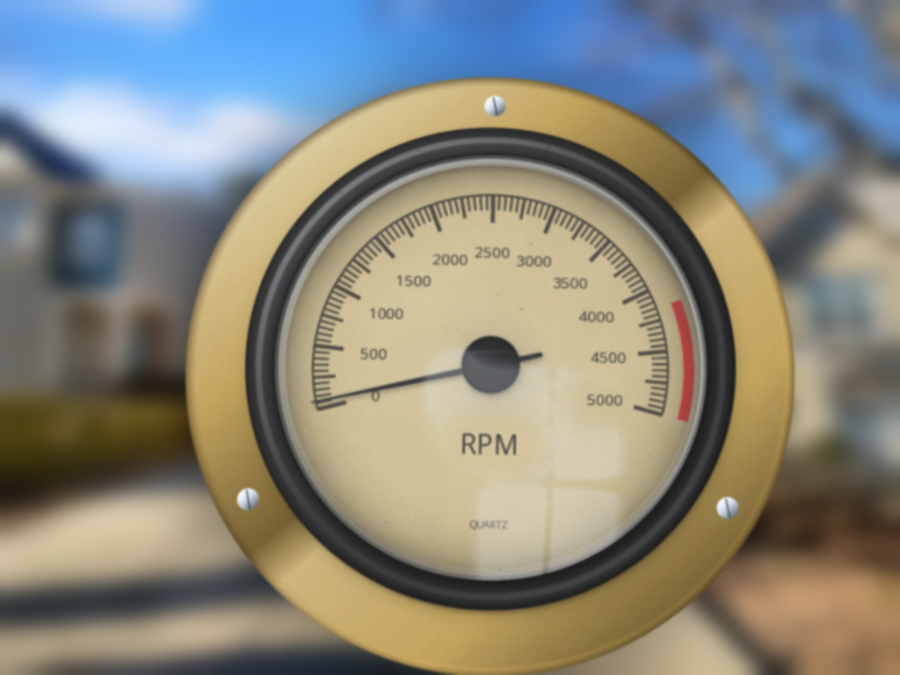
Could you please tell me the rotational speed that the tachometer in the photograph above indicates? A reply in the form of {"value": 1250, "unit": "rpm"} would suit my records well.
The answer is {"value": 50, "unit": "rpm"}
